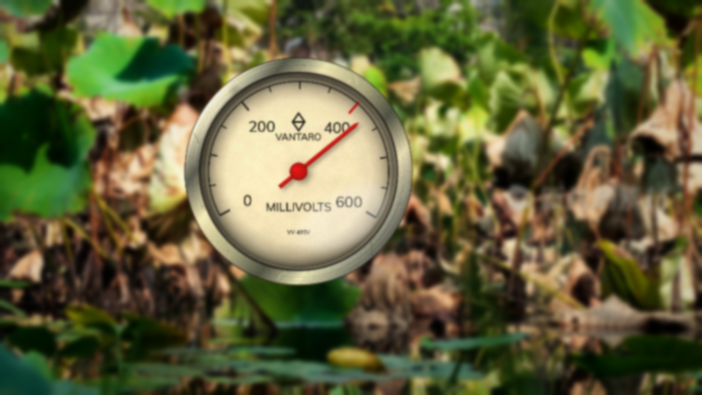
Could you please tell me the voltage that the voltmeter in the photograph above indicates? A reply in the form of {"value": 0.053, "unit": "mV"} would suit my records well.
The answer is {"value": 425, "unit": "mV"}
